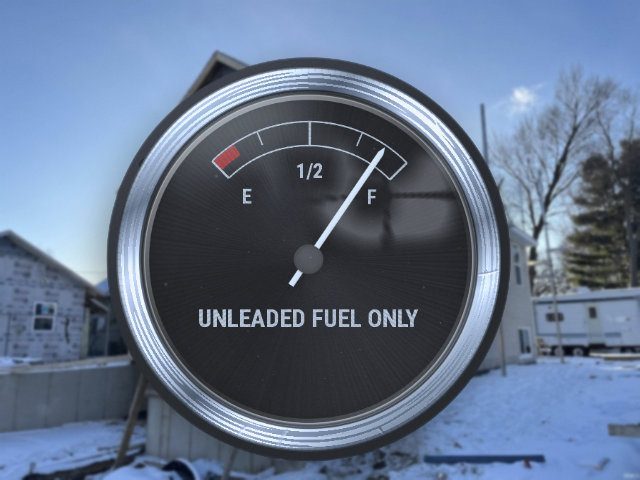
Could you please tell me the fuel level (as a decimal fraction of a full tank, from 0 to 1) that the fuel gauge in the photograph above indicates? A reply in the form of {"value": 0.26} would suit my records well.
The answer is {"value": 0.875}
